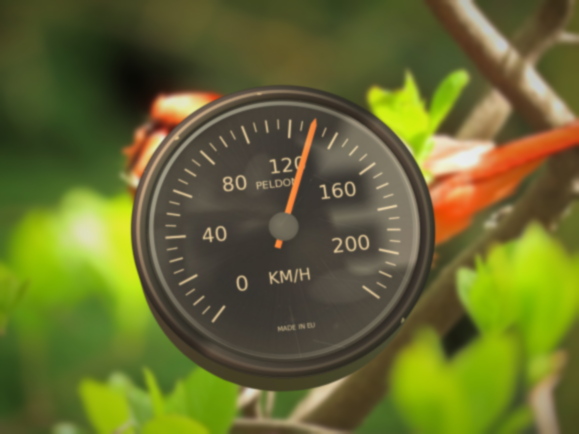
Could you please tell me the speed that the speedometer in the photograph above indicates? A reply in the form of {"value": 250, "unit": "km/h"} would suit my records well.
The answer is {"value": 130, "unit": "km/h"}
